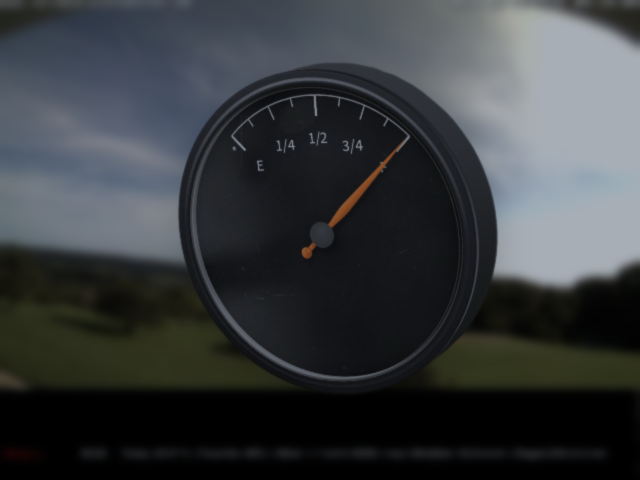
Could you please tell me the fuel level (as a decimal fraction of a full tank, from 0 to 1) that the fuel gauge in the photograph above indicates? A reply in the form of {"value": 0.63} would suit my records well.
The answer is {"value": 1}
